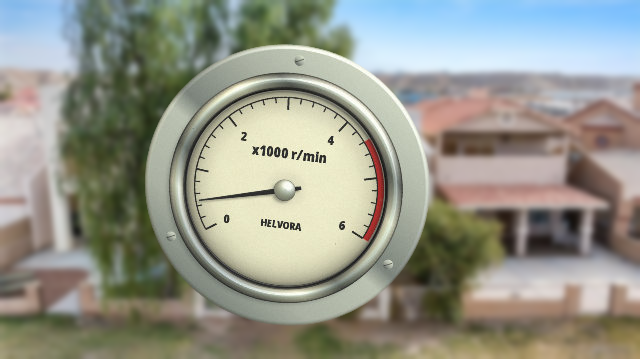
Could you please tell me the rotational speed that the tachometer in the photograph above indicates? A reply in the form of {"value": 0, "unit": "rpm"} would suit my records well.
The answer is {"value": 500, "unit": "rpm"}
